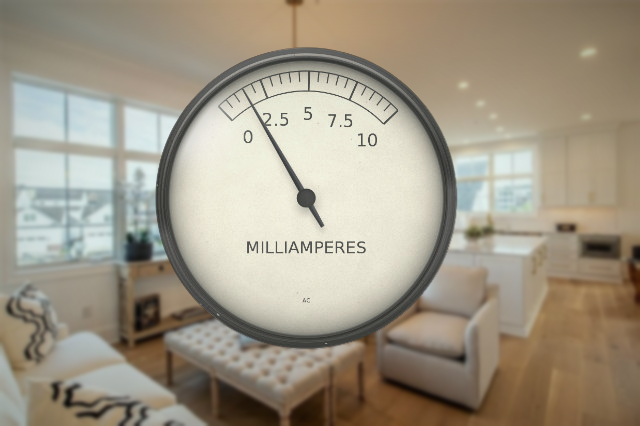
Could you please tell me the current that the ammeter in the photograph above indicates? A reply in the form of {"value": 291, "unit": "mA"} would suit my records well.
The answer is {"value": 1.5, "unit": "mA"}
